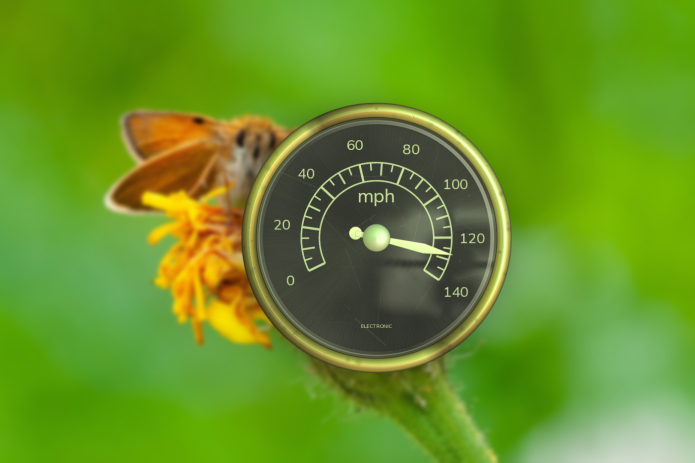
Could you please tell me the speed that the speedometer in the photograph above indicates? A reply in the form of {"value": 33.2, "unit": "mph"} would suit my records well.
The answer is {"value": 127.5, "unit": "mph"}
